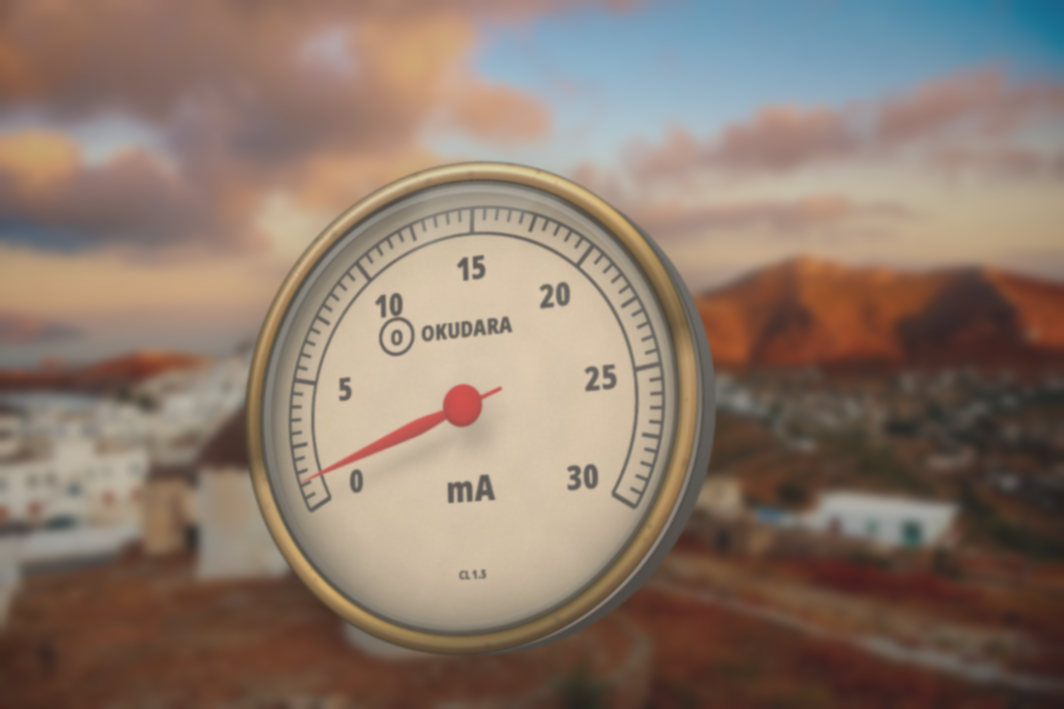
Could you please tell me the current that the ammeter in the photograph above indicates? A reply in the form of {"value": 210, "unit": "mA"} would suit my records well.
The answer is {"value": 1, "unit": "mA"}
